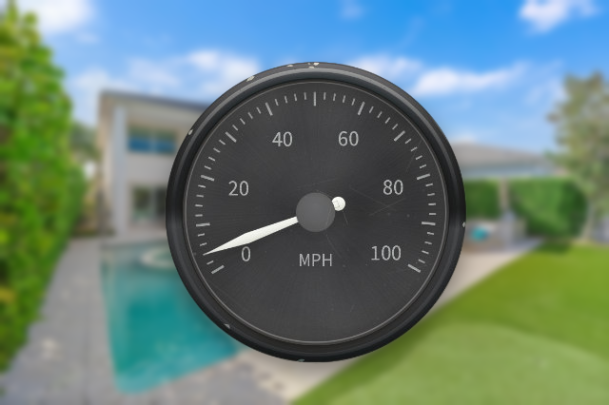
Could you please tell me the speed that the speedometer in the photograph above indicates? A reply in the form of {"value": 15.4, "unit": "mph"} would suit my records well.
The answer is {"value": 4, "unit": "mph"}
